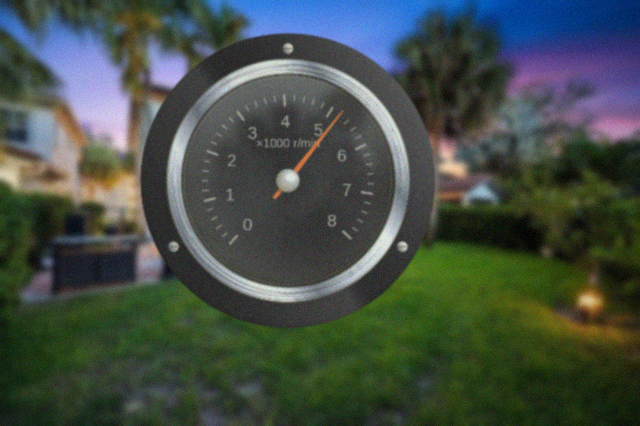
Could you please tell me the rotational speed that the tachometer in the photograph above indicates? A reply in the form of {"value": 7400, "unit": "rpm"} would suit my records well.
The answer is {"value": 5200, "unit": "rpm"}
